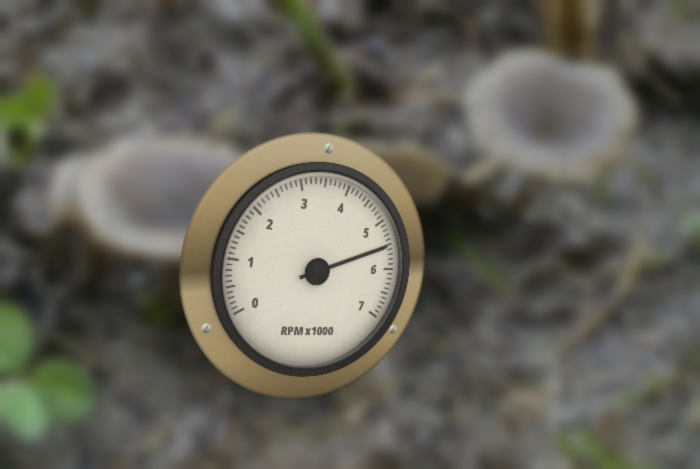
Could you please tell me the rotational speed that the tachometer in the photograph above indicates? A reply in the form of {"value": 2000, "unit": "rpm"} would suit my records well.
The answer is {"value": 5500, "unit": "rpm"}
